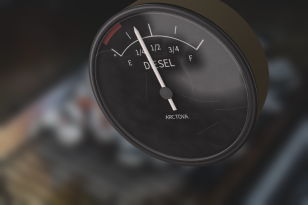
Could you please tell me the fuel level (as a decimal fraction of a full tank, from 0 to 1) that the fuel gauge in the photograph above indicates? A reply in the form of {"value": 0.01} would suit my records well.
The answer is {"value": 0.375}
